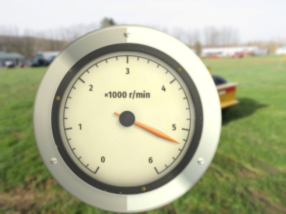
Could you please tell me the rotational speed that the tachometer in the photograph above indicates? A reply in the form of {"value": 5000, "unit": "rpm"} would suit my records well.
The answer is {"value": 5300, "unit": "rpm"}
